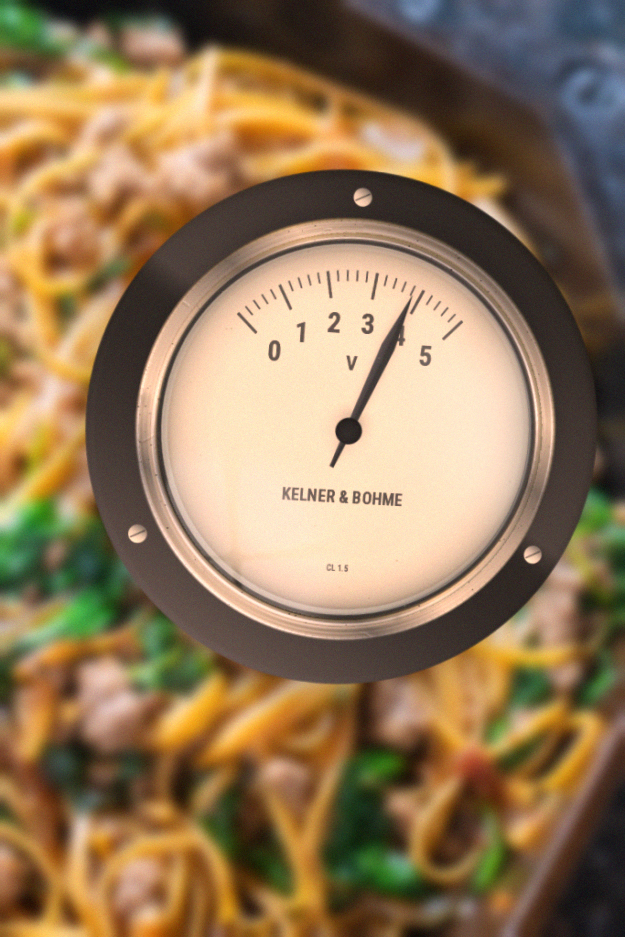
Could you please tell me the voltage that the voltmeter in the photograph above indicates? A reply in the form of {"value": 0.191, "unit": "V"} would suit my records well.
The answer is {"value": 3.8, "unit": "V"}
